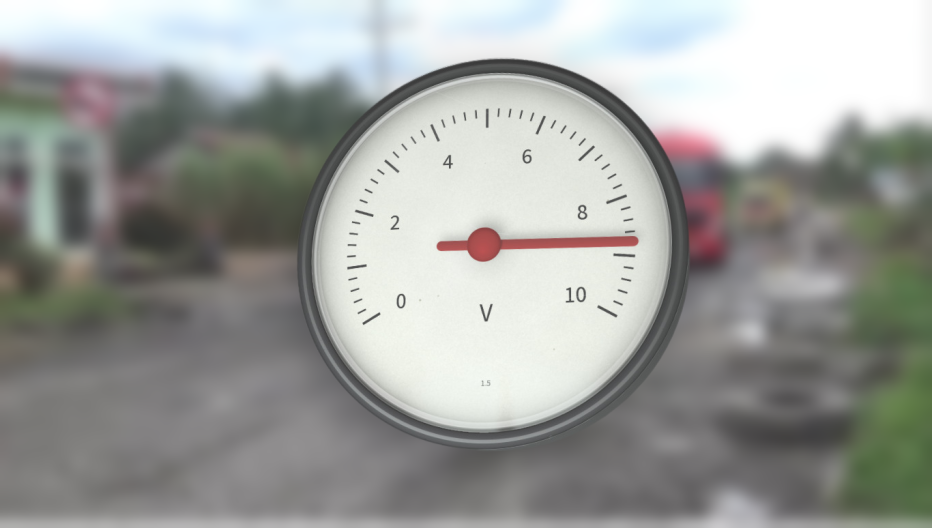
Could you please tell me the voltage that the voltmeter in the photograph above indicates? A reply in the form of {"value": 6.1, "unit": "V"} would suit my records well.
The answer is {"value": 8.8, "unit": "V"}
